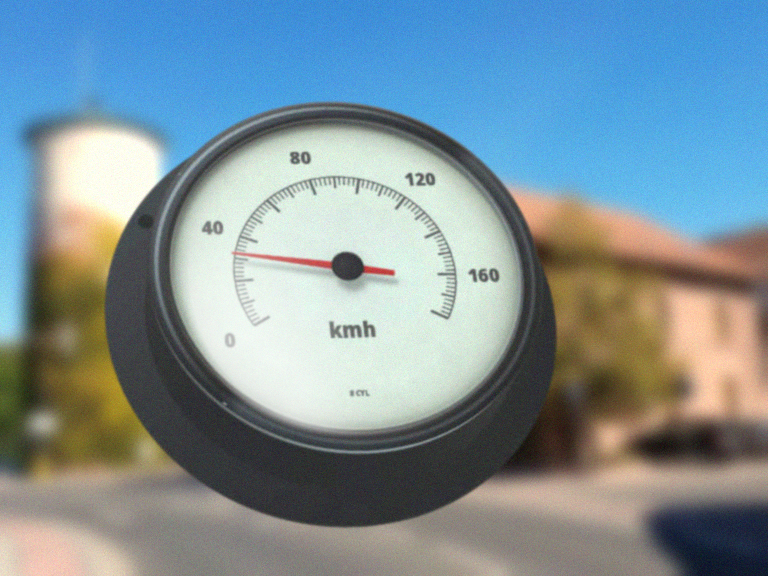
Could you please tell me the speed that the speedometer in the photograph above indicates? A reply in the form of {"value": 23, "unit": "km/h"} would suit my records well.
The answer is {"value": 30, "unit": "km/h"}
